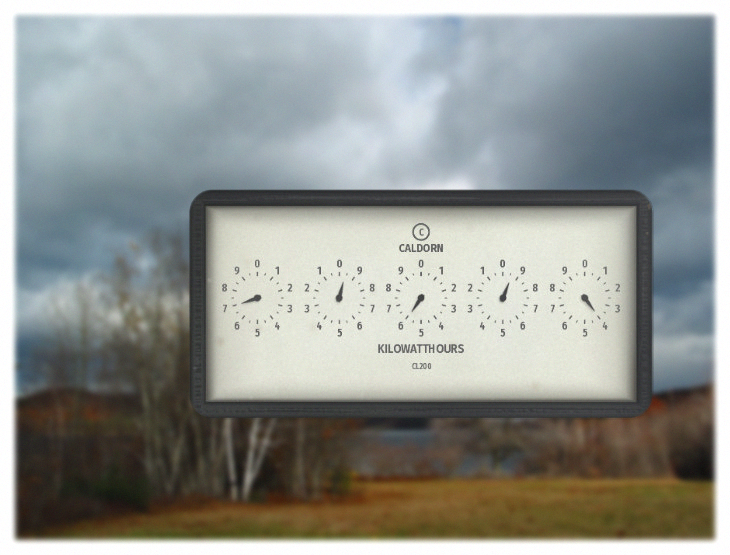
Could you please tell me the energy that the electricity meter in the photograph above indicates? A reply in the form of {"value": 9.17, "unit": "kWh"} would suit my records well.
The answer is {"value": 69594, "unit": "kWh"}
